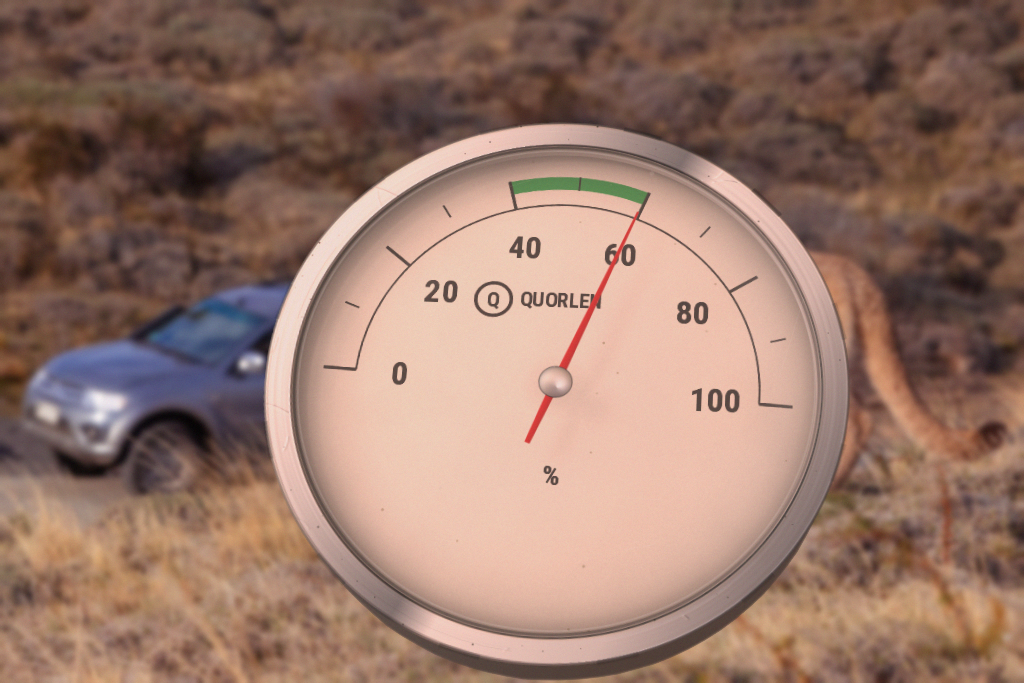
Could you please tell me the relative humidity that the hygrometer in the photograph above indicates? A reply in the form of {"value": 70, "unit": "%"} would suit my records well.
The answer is {"value": 60, "unit": "%"}
